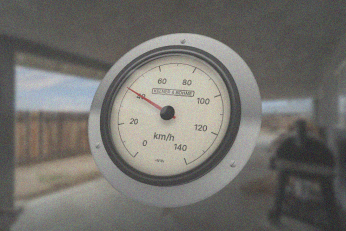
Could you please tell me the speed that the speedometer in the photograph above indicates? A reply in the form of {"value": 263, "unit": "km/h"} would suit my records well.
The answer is {"value": 40, "unit": "km/h"}
